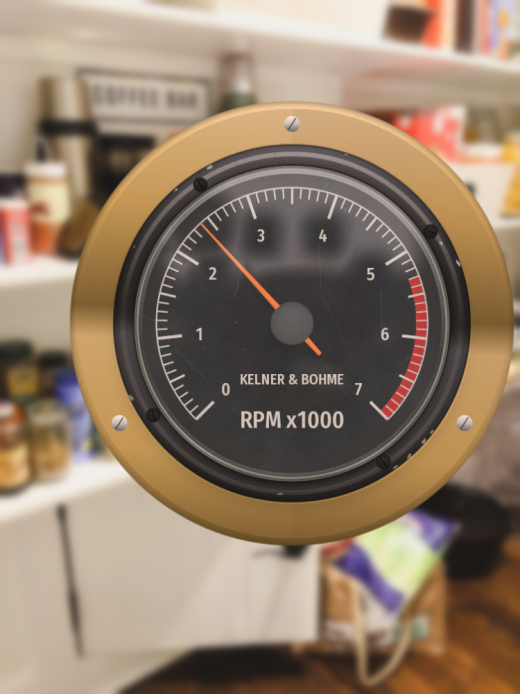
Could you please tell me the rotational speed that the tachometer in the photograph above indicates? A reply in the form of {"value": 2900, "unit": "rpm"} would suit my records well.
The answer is {"value": 2400, "unit": "rpm"}
